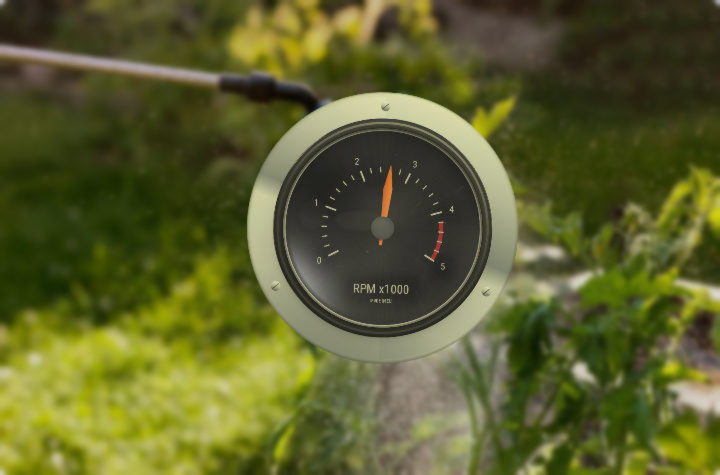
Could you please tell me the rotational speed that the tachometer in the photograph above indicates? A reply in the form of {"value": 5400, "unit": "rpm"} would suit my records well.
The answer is {"value": 2600, "unit": "rpm"}
